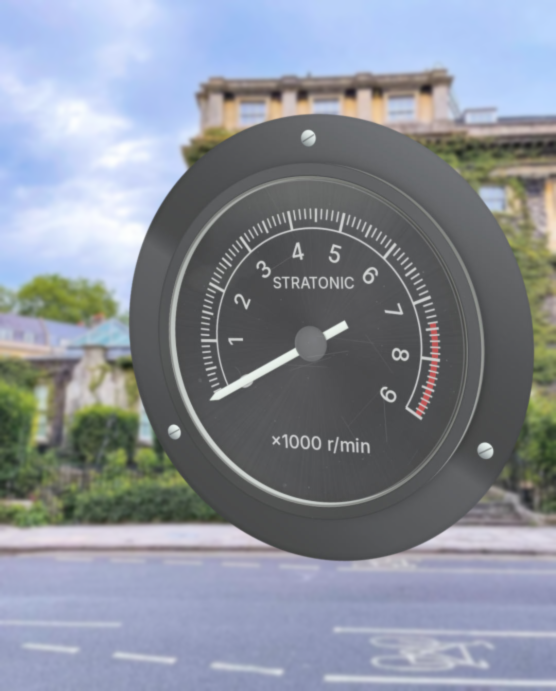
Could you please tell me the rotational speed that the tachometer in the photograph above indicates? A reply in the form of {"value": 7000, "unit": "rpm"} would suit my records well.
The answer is {"value": 0, "unit": "rpm"}
